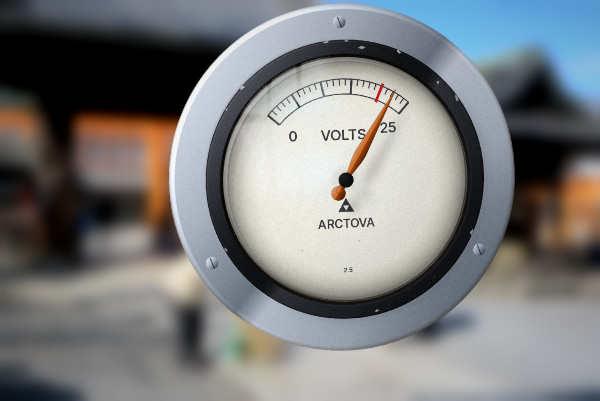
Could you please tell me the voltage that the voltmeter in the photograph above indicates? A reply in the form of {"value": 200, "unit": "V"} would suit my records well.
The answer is {"value": 22, "unit": "V"}
